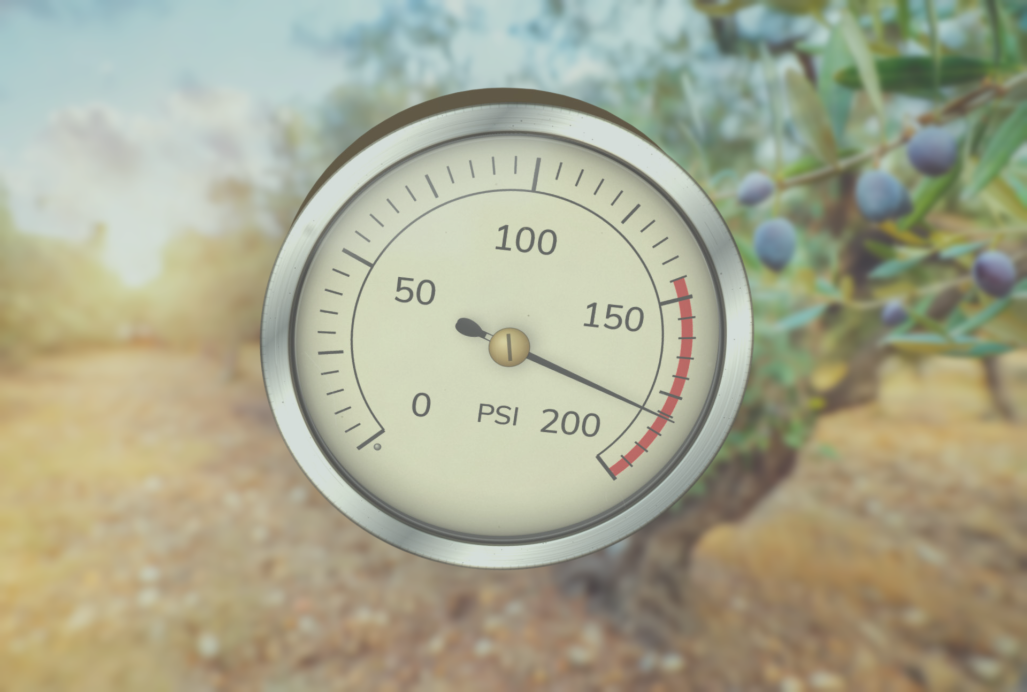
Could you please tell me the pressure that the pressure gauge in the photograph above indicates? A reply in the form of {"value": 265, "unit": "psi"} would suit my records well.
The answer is {"value": 180, "unit": "psi"}
